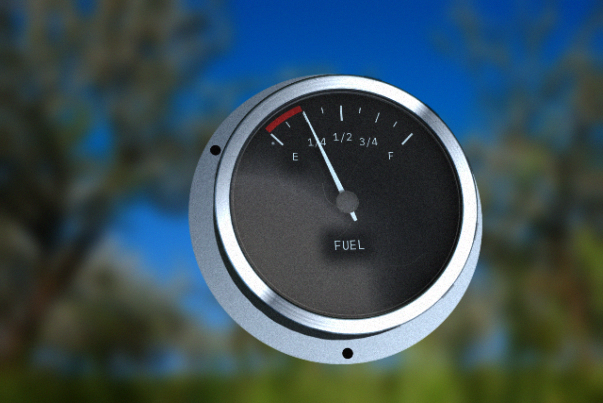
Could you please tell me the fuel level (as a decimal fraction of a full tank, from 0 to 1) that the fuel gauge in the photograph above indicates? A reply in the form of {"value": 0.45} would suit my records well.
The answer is {"value": 0.25}
